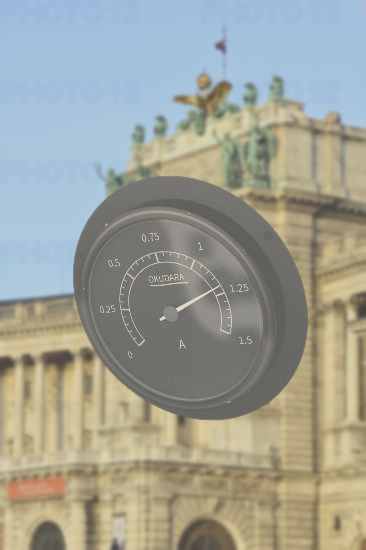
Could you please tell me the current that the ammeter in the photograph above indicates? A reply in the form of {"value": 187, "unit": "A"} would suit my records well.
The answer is {"value": 1.2, "unit": "A"}
